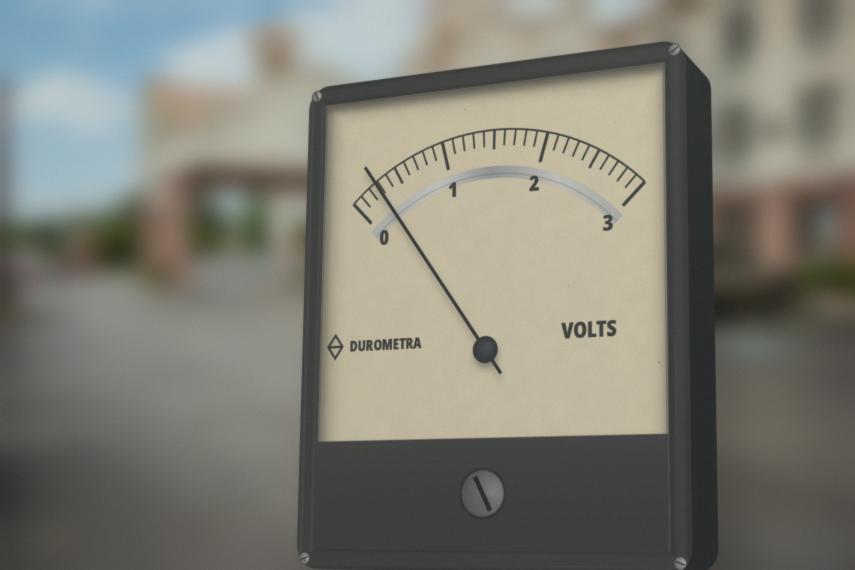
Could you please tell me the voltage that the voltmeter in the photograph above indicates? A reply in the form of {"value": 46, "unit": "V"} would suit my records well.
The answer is {"value": 0.3, "unit": "V"}
